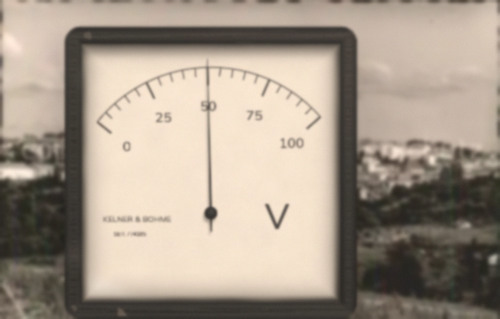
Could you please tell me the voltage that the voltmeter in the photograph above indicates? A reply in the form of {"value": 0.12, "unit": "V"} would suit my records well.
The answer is {"value": 50, "unit": "V"}
